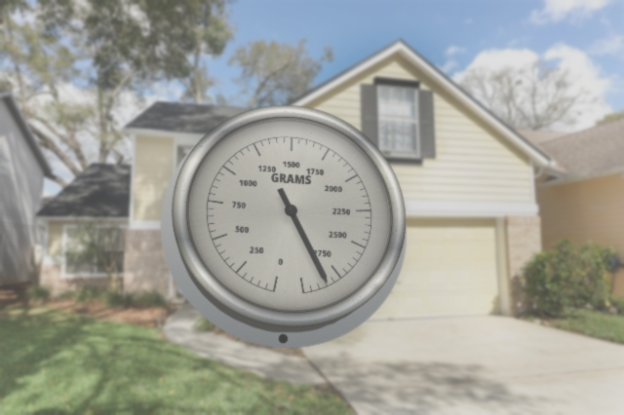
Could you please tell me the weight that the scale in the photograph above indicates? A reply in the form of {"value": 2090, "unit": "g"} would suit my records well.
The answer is {"value": 2850, "unit": "g"}
